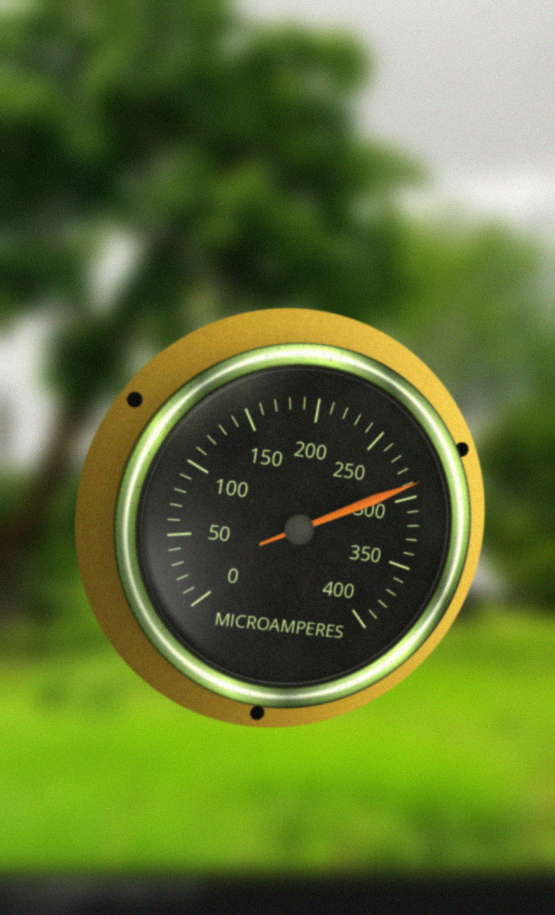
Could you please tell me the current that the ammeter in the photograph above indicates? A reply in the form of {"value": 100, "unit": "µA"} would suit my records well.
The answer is {"value": 290, "unit": "µA"}
